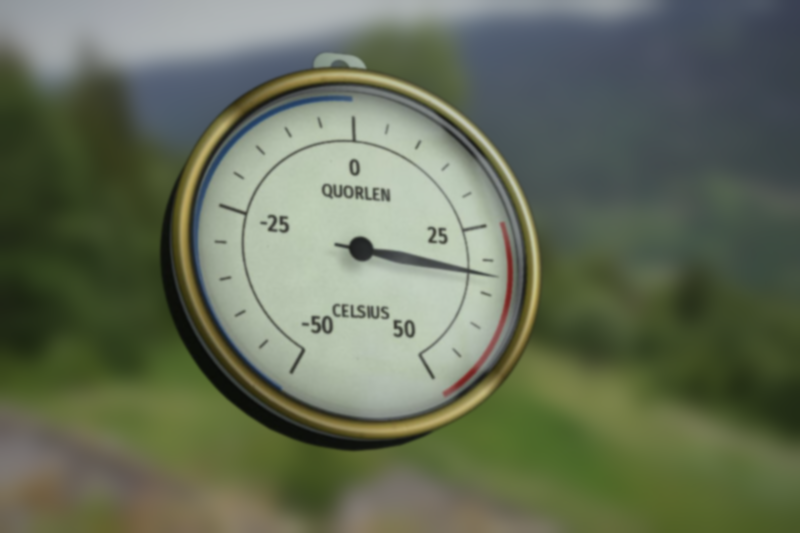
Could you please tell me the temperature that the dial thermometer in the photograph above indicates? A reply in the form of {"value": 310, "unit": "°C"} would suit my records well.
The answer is {"value": 32.5, "unit": "°C"}
